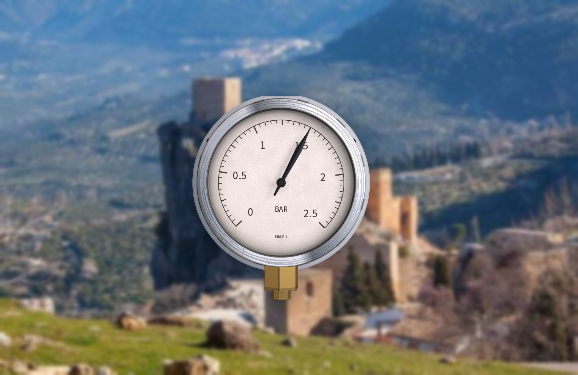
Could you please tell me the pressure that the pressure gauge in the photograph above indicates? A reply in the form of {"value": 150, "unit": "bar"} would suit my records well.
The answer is {"value": 1.5, "unit": "bar"}
